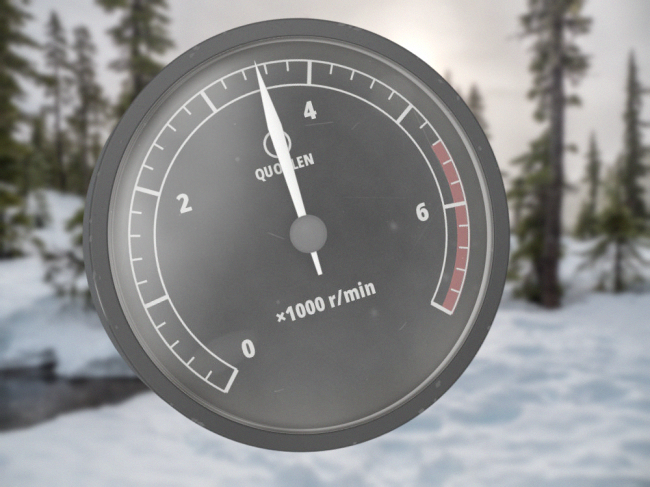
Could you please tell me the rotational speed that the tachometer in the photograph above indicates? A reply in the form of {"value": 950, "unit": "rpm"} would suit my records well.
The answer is {"value": 3500, "unit": "rpm"}
